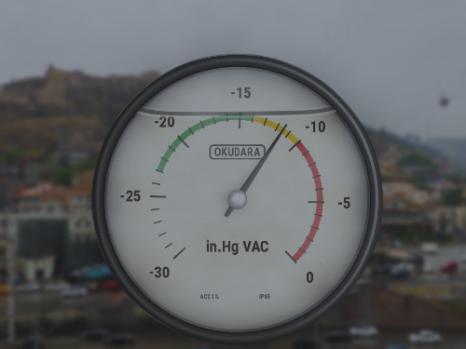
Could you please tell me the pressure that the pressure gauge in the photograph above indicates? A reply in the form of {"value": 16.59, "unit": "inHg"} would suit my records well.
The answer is {"value": -11.5, "unit": "inHg"}
